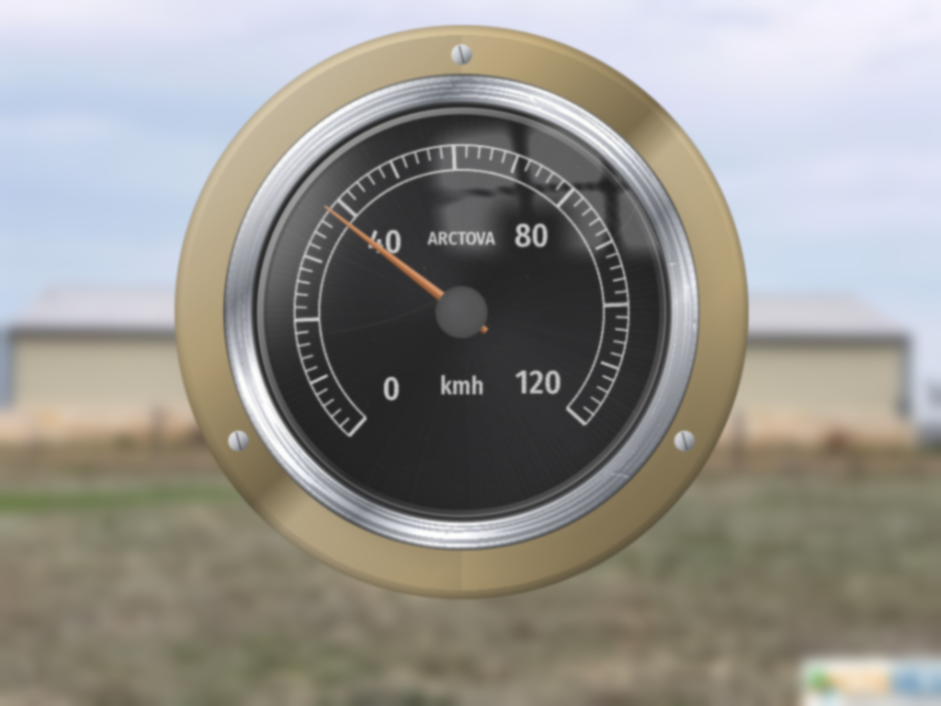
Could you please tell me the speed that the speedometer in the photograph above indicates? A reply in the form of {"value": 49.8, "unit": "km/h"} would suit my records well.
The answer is {"value": 38, "unit": "km/h"}
